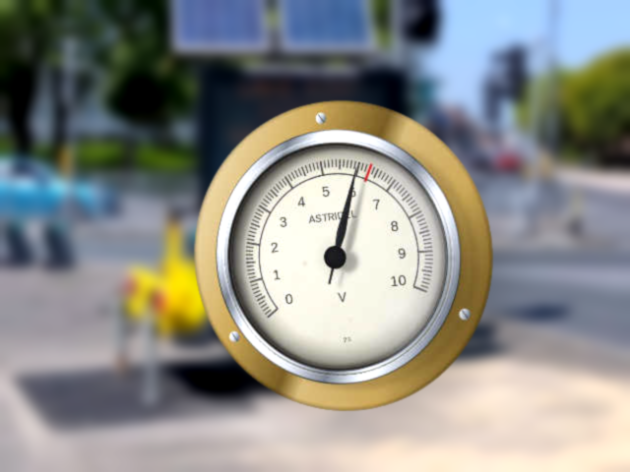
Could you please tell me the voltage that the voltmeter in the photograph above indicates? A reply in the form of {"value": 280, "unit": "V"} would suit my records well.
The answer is {"value": 6, "unit": "V"}
